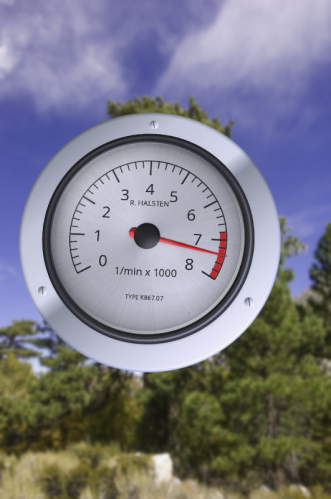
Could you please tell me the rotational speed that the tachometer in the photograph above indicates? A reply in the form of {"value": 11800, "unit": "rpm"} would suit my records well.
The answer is {"value": 7400, "unit": "rpm"}
